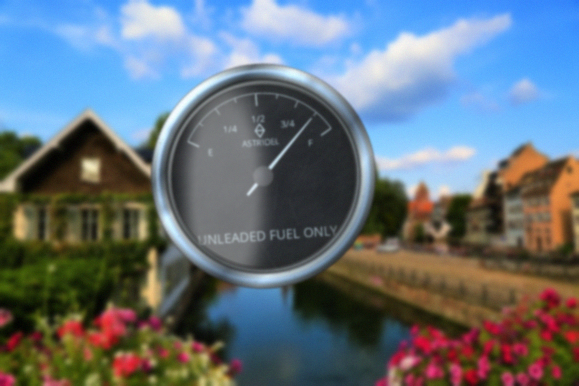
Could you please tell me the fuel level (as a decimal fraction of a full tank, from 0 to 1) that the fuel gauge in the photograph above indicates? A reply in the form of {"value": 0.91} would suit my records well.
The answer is {"value": 0.875}
